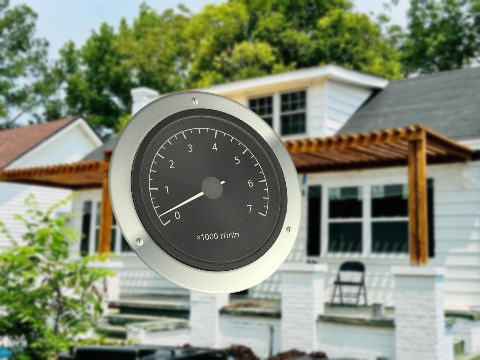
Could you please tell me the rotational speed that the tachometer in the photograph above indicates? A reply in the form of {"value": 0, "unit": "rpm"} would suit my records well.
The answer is {"value": 250, "unit": "rpm"}
